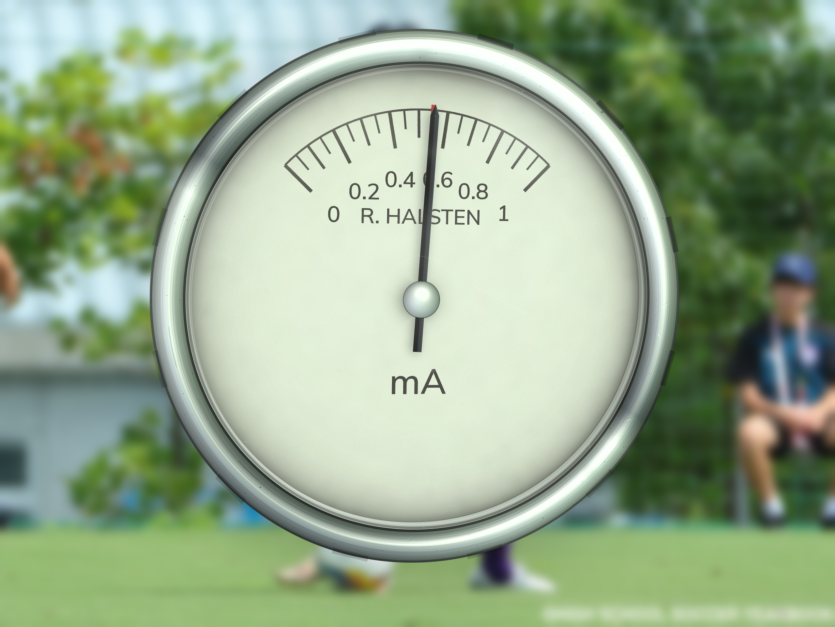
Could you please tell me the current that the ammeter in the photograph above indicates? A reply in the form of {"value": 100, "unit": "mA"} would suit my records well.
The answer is {"value": 0.55, "unit": "mA"}
